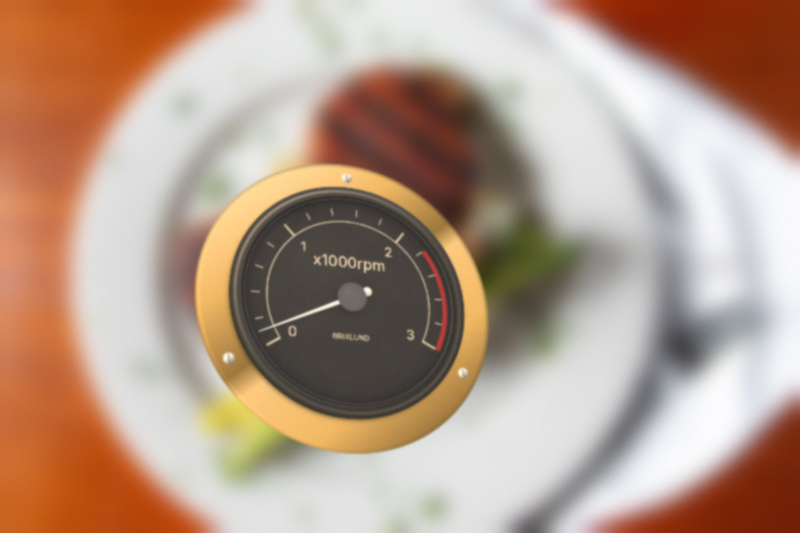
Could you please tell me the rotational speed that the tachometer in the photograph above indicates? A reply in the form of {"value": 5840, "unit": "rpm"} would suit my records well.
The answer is {"value": 100, "unit": "rpm"}
